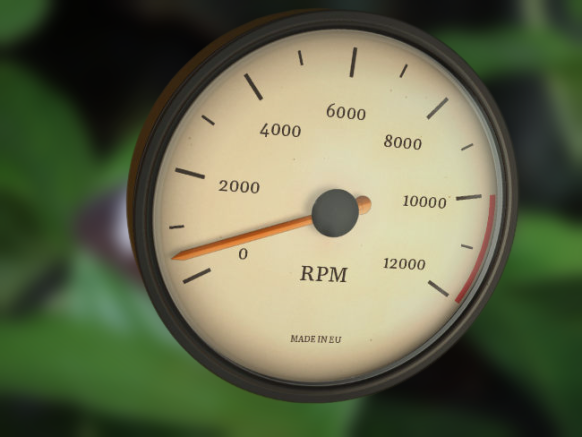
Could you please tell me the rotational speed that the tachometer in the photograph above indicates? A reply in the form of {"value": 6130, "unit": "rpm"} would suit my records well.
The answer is {"value": 500, "unit": "rpm"}
